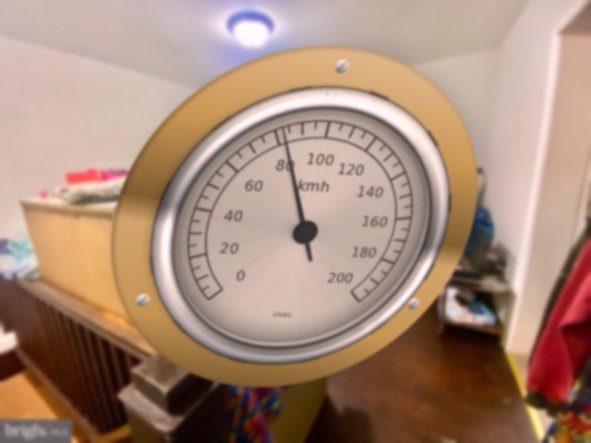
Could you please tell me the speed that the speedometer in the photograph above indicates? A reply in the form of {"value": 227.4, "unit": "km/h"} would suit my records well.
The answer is {"value": 82.5, "unit": "km/h"}
